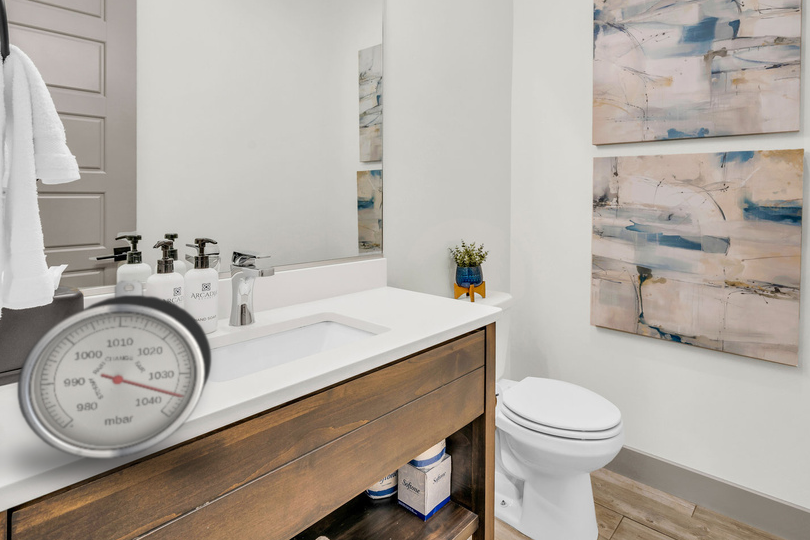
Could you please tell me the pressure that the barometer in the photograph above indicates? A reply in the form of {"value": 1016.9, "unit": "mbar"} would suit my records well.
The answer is {"value": 1035, "unit": "mbar"}
